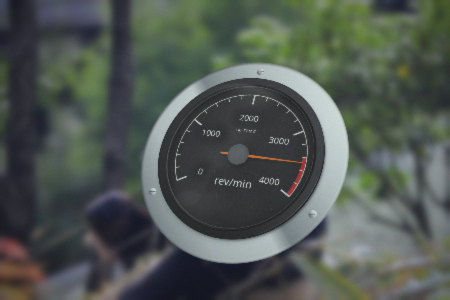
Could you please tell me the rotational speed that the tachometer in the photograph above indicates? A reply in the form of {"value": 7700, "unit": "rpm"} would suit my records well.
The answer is {"value": 3500, "unit": "rpm"}
